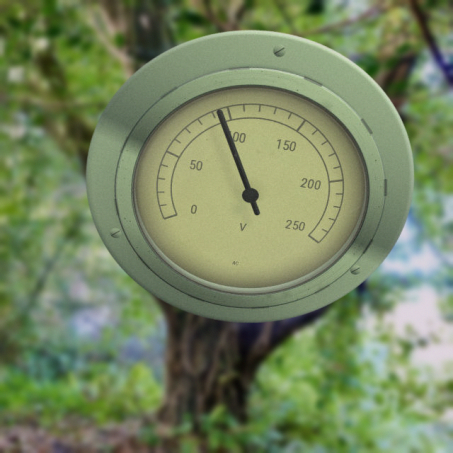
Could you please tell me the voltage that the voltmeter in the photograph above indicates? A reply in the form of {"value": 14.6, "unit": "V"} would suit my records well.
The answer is {"value": 95, "unit": "V"}
